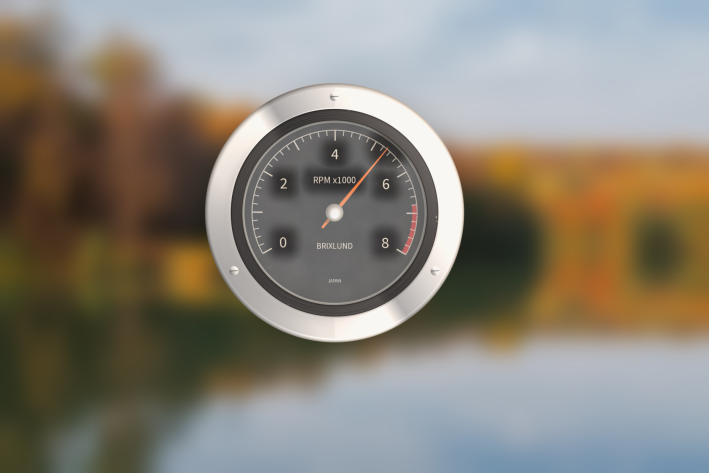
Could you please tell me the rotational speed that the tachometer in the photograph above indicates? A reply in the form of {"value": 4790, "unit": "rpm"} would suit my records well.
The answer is {"value": 5300, "unit": "rpm"}
